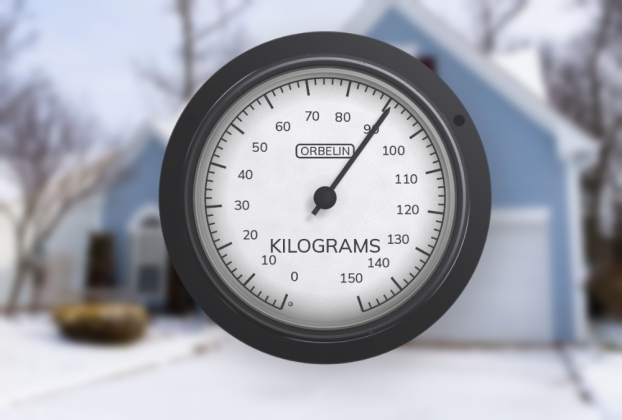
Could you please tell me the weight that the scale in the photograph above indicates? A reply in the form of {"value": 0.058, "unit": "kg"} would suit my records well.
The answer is {"value": 91, "unit": "kg"}
